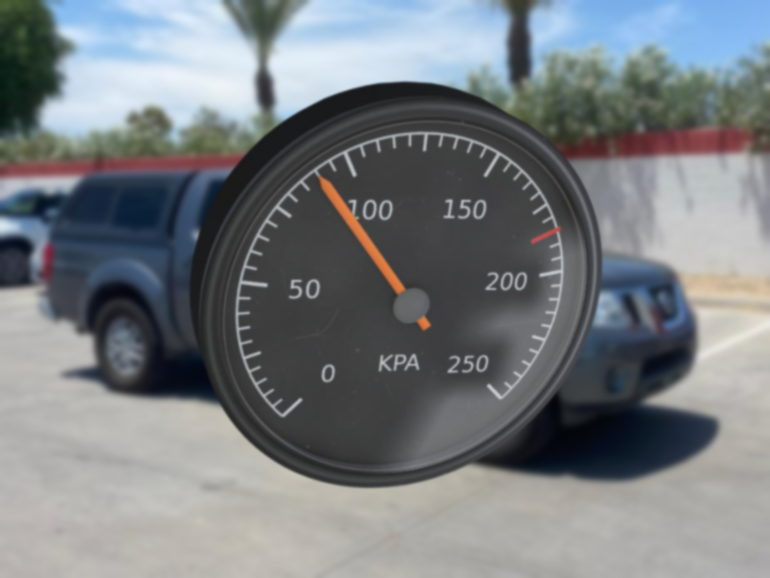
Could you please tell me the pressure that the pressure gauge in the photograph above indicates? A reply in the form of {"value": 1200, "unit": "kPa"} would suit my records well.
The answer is {"value": 90, "unit": "kPa"}
